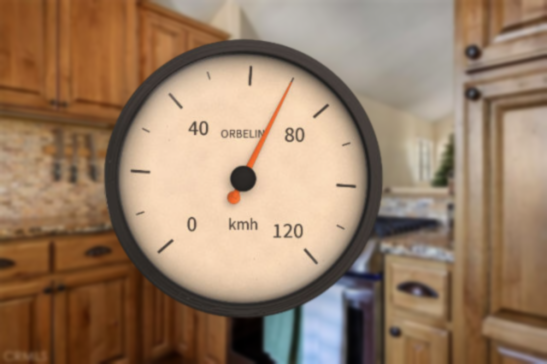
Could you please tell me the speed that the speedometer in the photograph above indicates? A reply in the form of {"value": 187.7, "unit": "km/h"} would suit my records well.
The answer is {"value": 70, "unit": "km/h"}
